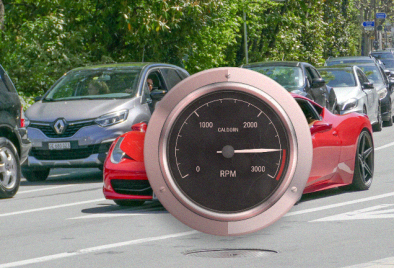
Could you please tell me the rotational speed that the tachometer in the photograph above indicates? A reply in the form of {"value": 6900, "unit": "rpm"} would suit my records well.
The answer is {"value": 2600, "unit": "rpm"}
